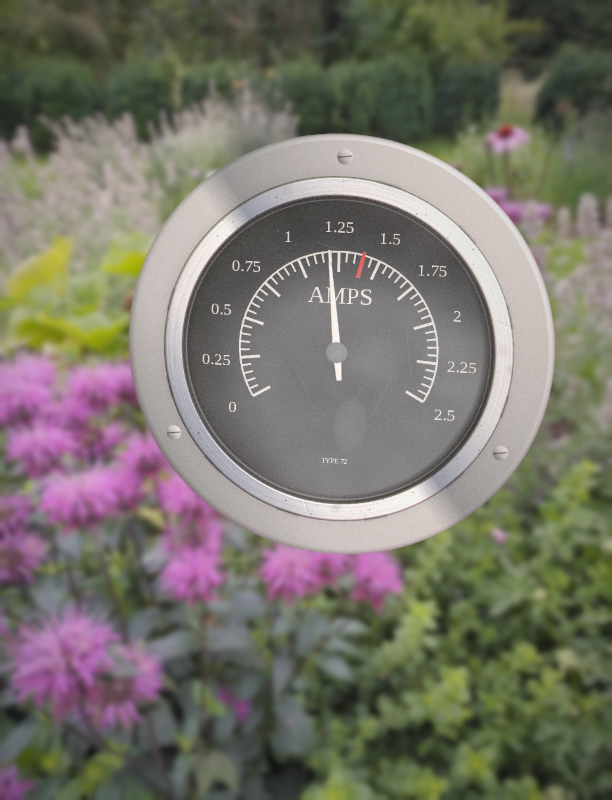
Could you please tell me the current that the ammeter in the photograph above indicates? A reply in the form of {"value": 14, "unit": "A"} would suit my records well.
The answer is {"value": 1.2, "unit": "A"}
